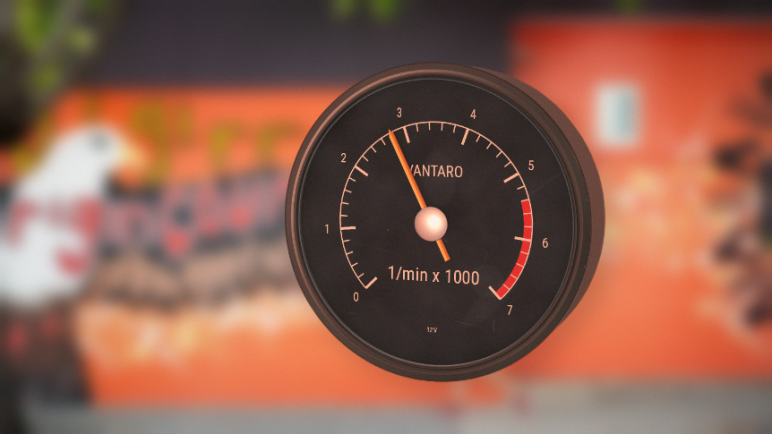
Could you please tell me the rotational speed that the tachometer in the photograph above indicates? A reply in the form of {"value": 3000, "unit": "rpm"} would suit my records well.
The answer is {"value": 2800, "unit": "rpm"}
